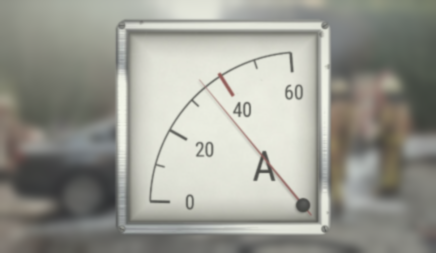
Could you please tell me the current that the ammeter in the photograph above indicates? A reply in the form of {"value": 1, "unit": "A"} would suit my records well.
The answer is {"value": 35, "unit": "A"}
